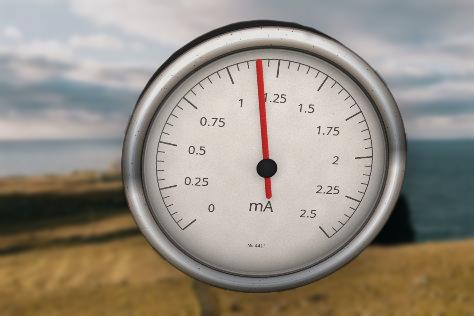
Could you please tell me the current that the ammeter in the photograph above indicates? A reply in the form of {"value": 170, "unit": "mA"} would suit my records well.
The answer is {"value": 1.15, "unit": "mA"}
